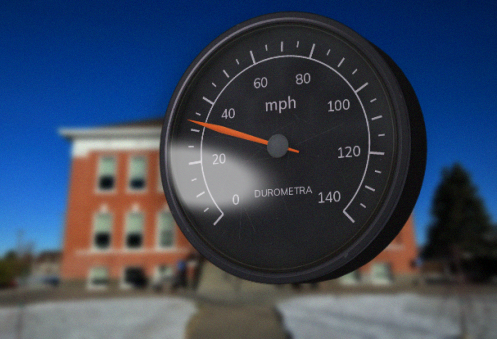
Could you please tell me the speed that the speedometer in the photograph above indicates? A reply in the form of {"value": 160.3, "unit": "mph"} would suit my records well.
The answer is {"value": 32.5, "unit": "mph"}
